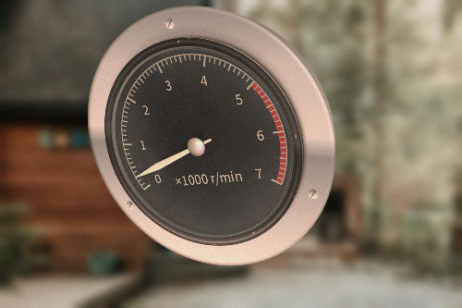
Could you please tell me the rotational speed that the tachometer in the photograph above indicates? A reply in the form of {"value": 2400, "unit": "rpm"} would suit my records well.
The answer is {"value": 300, "unit": "rpm"}
